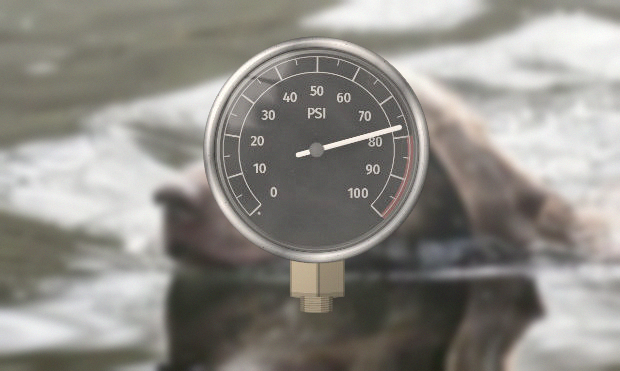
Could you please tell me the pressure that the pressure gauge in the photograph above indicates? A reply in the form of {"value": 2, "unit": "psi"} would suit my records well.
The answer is {"value": 77.5, "unit": "psi"}
